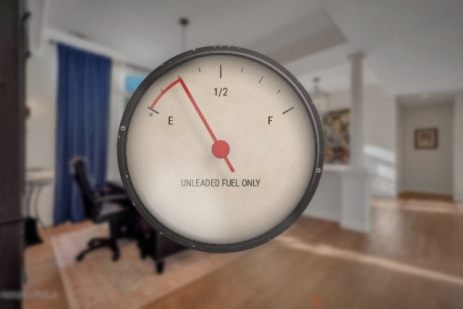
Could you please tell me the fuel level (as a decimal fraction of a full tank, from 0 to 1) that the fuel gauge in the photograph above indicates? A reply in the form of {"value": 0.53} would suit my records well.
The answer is {"value": 0.25}
